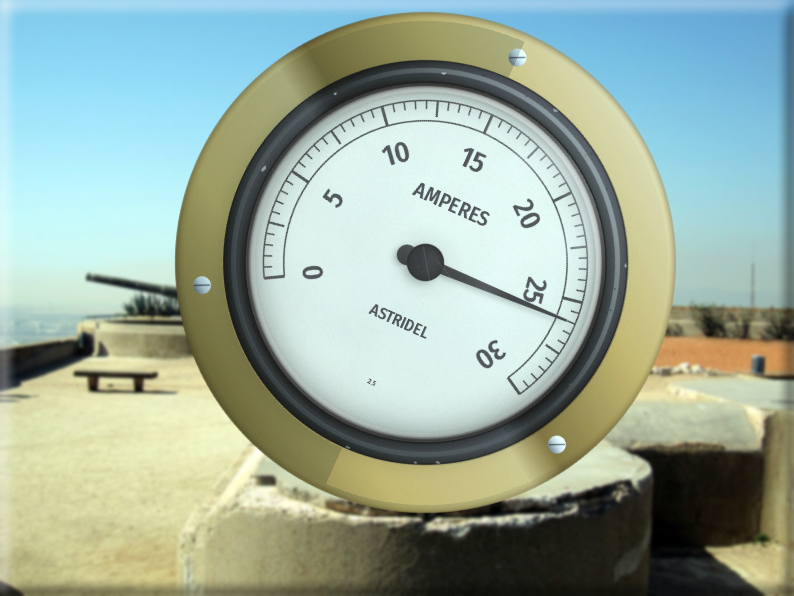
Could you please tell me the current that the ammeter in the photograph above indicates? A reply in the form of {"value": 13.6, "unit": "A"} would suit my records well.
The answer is {"value": 26, "unit": "A"}
